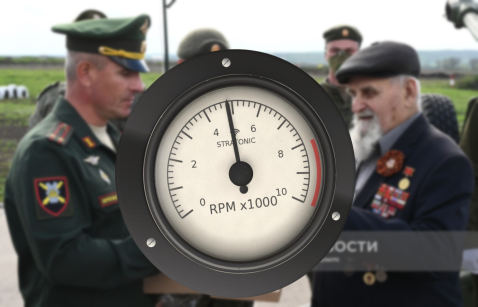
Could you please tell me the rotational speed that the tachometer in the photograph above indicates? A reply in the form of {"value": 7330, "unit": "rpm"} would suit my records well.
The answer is {"value": 4800, "unit": "rpm"}
